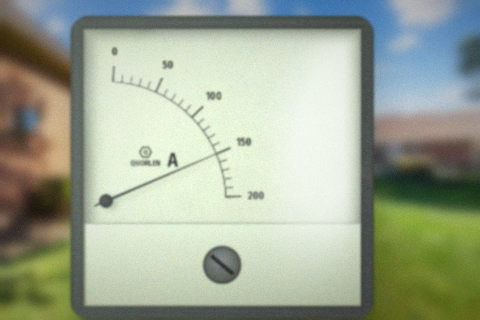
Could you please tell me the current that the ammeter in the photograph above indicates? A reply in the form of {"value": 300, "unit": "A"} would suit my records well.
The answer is {"value": 150, "unit": "A"}
